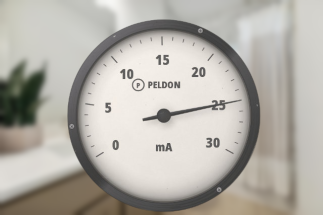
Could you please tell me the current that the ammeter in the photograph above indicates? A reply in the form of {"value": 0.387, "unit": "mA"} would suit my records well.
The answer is {"value": 25, "unit": "mA"}
